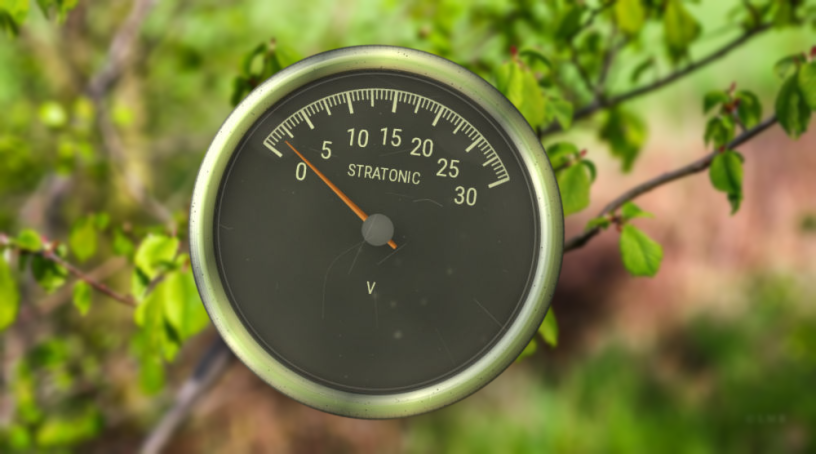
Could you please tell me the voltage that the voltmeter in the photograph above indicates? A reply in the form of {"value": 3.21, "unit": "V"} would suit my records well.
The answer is {"value": 1.5, "unit": "V"}
